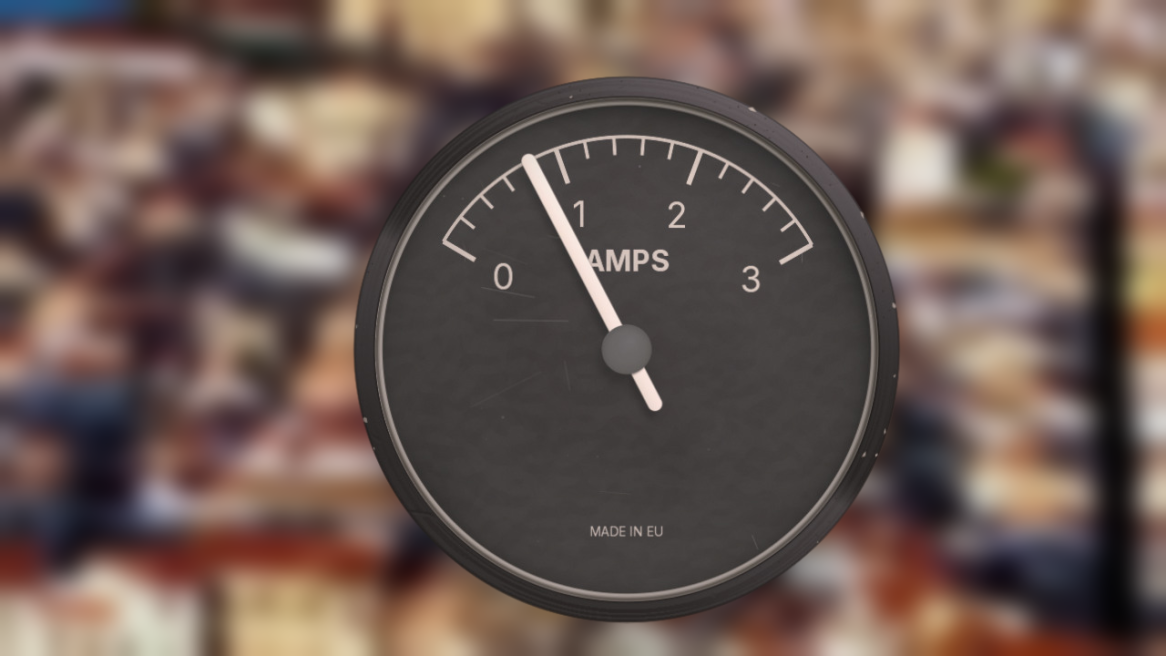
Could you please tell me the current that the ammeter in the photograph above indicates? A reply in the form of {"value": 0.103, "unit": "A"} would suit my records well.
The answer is {"value": 0.8, "unit": "A"}
